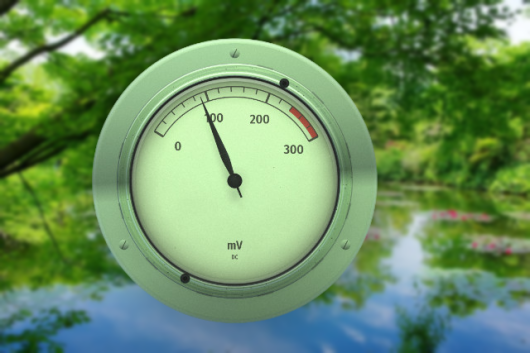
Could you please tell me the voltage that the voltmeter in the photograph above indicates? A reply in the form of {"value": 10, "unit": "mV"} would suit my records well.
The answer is {"value": 90, "unit": "mV"}
